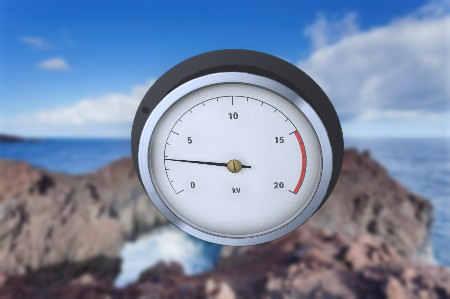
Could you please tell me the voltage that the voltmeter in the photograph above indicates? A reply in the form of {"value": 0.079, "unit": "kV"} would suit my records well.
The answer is {"value": 3, "unit": "kV"}
